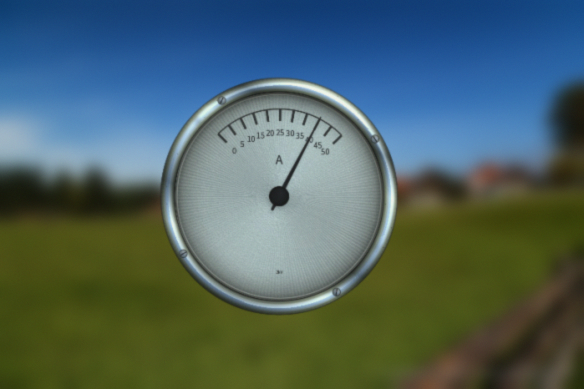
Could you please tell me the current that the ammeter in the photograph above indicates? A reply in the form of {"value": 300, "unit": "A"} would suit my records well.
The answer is {"value": 40, "unit": "A"}
